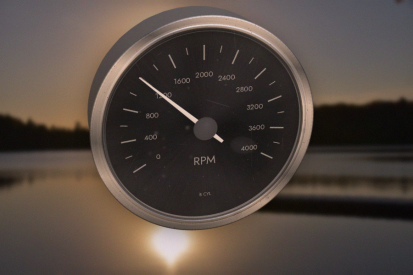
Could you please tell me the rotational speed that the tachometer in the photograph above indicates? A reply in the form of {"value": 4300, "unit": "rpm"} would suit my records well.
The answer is {"value": 1200, "unit": "rpm"}
